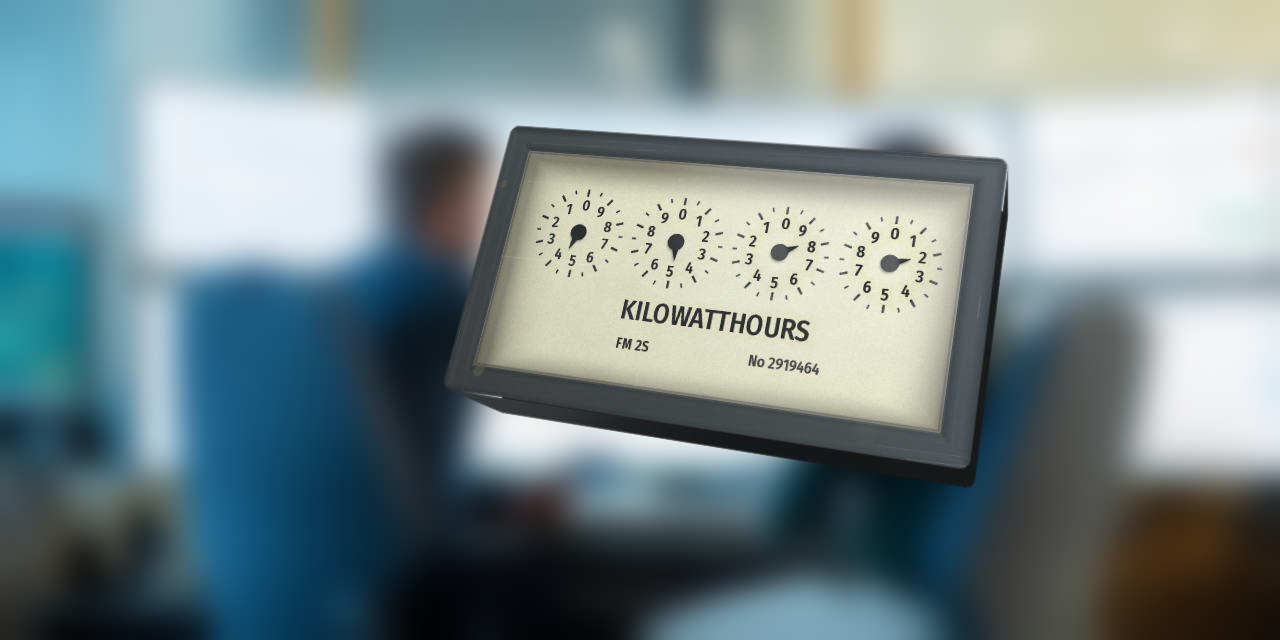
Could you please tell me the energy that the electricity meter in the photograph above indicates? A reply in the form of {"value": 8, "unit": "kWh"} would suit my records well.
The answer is {"value": 4482, "unit": "kWh"}
